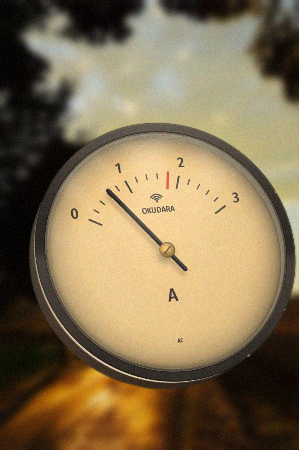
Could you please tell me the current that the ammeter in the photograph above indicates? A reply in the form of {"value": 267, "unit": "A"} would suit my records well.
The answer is {"value": 0.6, "unit": "A"}
